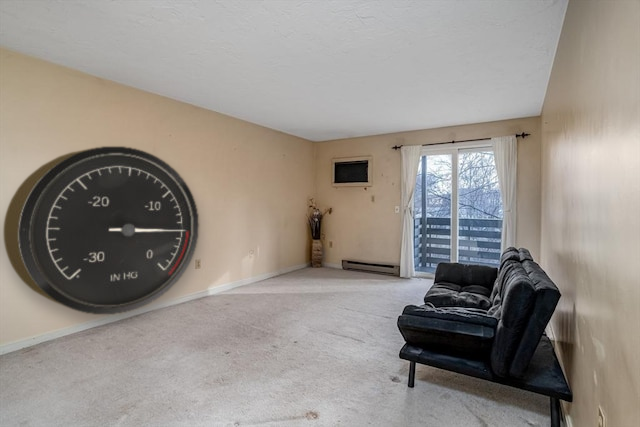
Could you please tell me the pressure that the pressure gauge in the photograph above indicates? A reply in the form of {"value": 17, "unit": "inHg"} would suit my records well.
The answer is {"value": -5, "unit": "inHg"}
